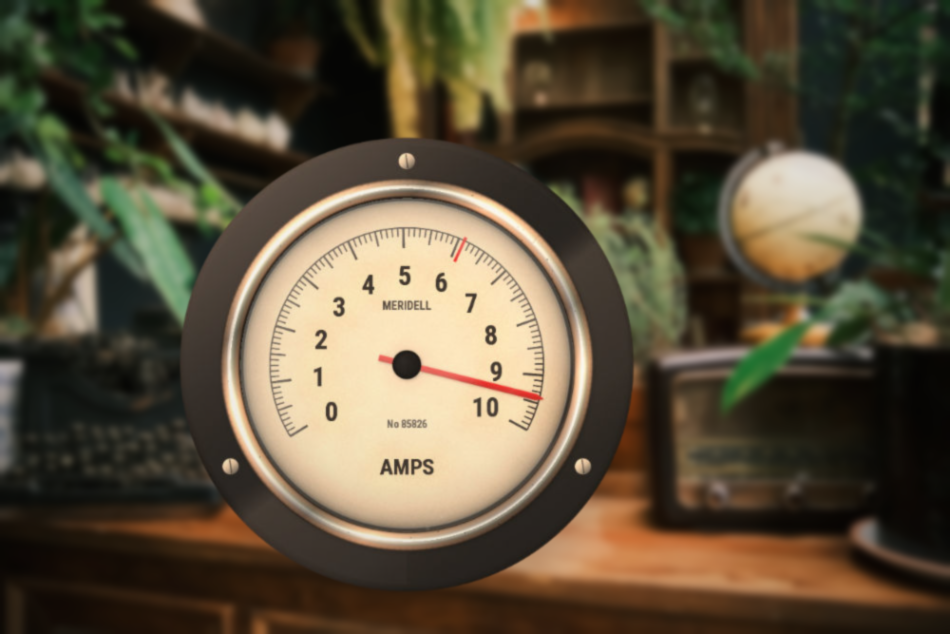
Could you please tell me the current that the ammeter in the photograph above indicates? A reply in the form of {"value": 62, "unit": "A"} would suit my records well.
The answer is {"value": 9.4, "unit": "A"}
